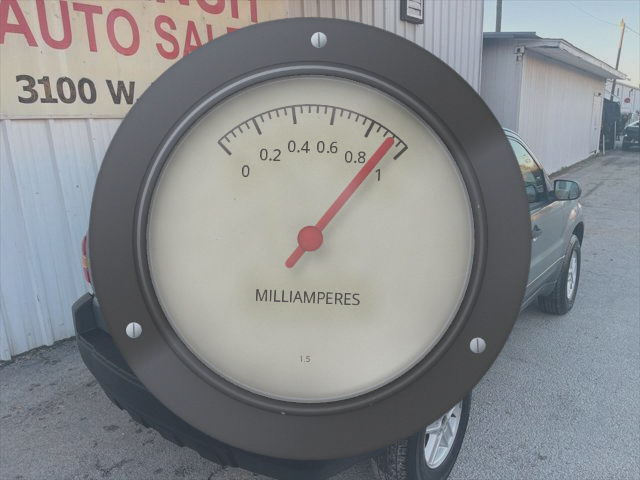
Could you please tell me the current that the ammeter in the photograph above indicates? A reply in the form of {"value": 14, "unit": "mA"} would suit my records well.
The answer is {"value": 0.92, "unit": "mA"}
